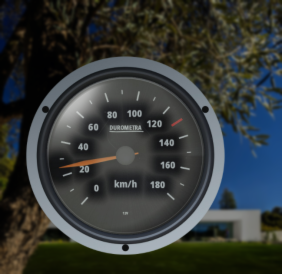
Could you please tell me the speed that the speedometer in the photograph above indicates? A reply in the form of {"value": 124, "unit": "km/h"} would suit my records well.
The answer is {"value": 25, "unit": "km/h"}
